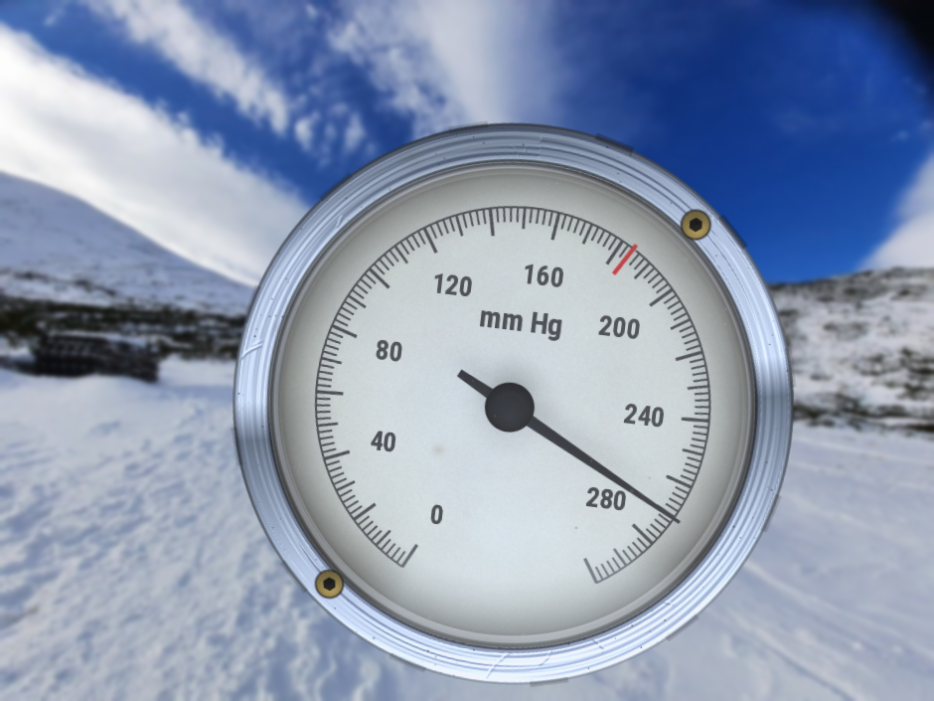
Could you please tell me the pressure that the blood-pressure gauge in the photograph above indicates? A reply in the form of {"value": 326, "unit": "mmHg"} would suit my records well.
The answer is {"value": 270, "unit": "mmHg"}
